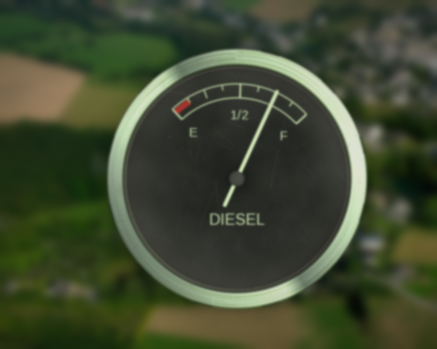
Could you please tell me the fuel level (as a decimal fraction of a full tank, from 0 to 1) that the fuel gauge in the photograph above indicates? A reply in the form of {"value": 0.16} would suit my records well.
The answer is {"value": 0.75}
